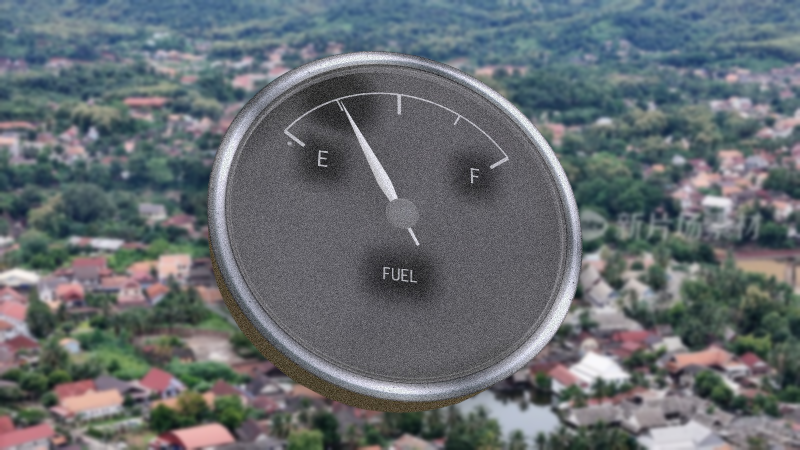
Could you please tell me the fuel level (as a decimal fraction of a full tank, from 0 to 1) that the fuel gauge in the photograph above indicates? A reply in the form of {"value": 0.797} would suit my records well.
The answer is {"value": 0.25}
